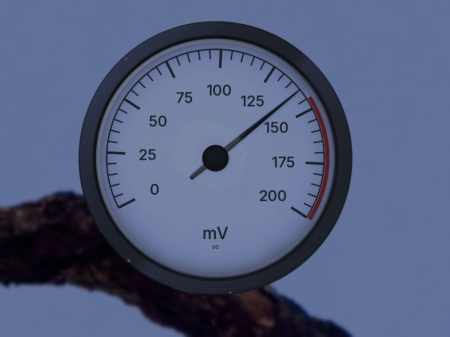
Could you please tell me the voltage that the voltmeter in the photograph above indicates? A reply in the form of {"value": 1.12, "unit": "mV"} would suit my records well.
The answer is {"value": 140, "unit": "mV"}
